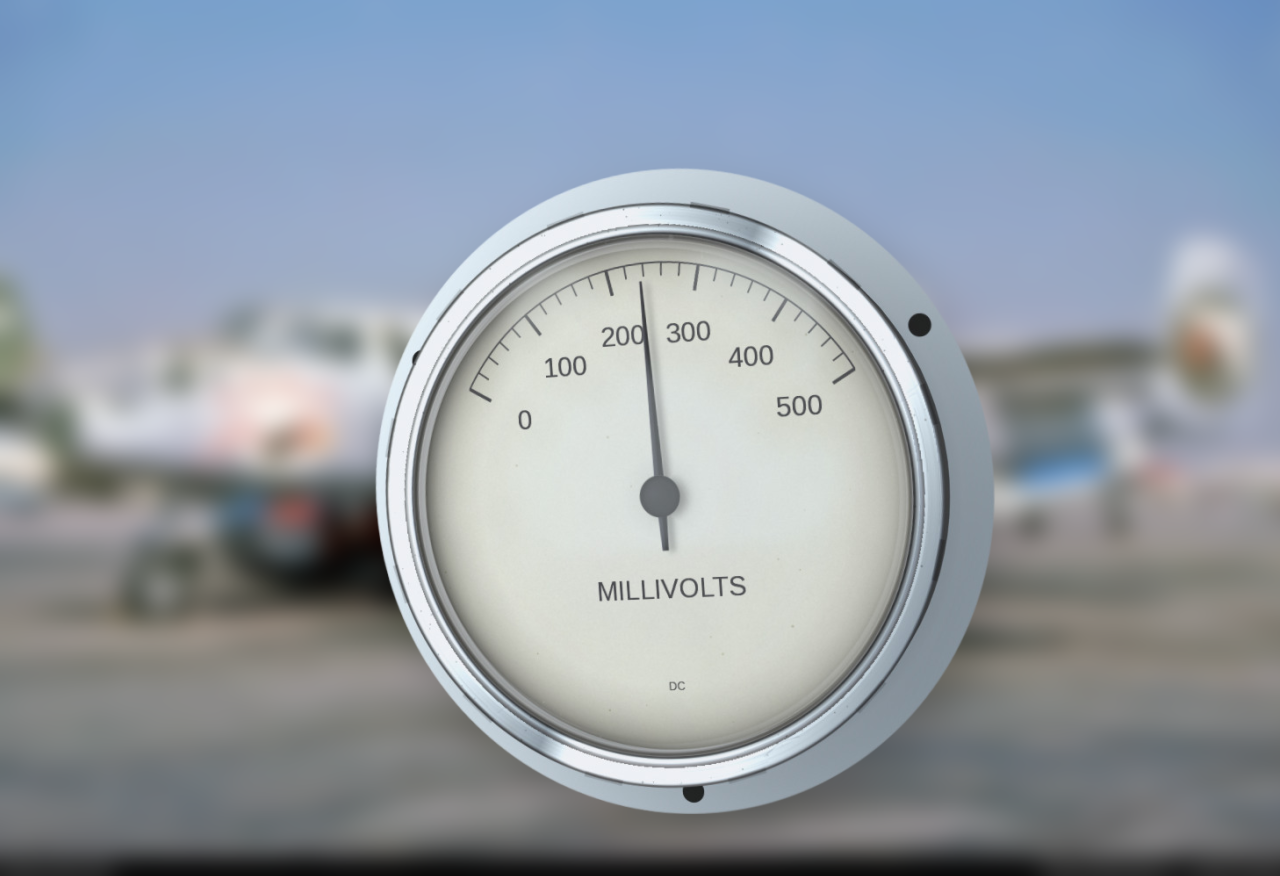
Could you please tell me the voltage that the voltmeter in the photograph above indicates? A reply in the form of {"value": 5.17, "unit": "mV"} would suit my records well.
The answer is {"value": 240, "unit": "mV"}
